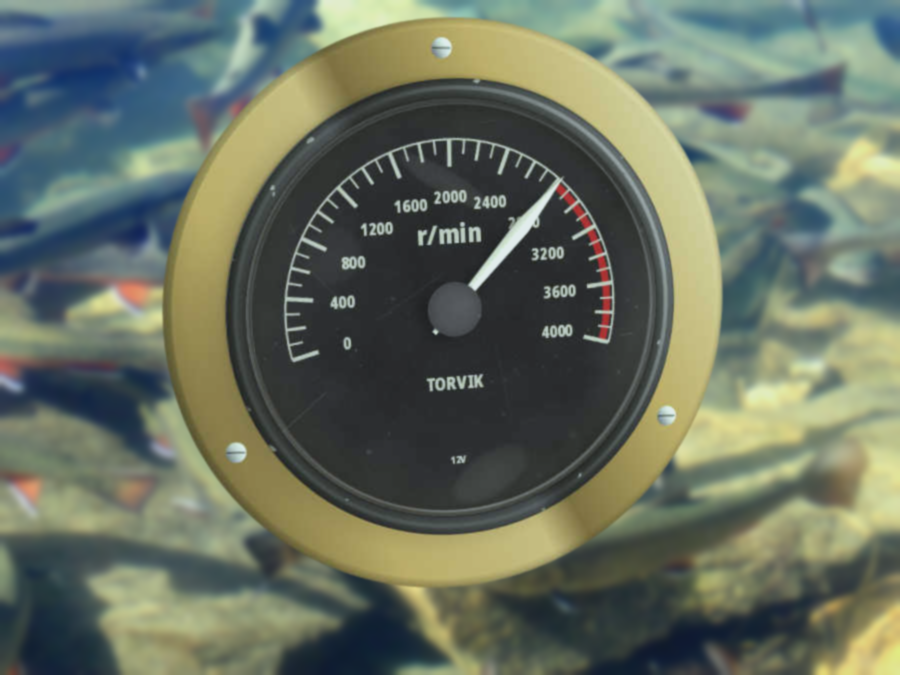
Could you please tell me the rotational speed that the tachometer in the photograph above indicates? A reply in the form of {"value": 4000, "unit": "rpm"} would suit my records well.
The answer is {"value": 2800, "unit": "rpm"}
